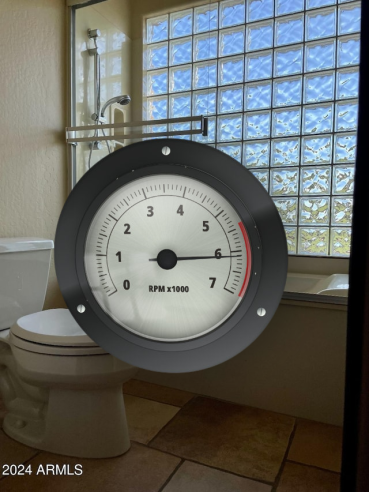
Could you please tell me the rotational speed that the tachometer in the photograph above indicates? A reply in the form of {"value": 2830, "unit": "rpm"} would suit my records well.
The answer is {"value": 6100, "unit": "rpm"}
